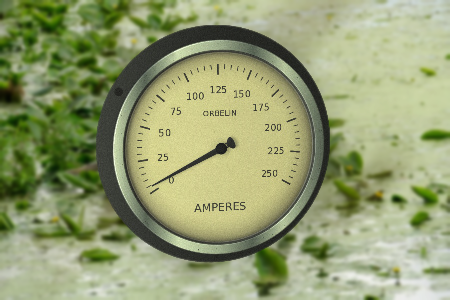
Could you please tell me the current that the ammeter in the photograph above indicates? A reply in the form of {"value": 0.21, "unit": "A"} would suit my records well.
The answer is {"value": 5, "unit": "A"}
